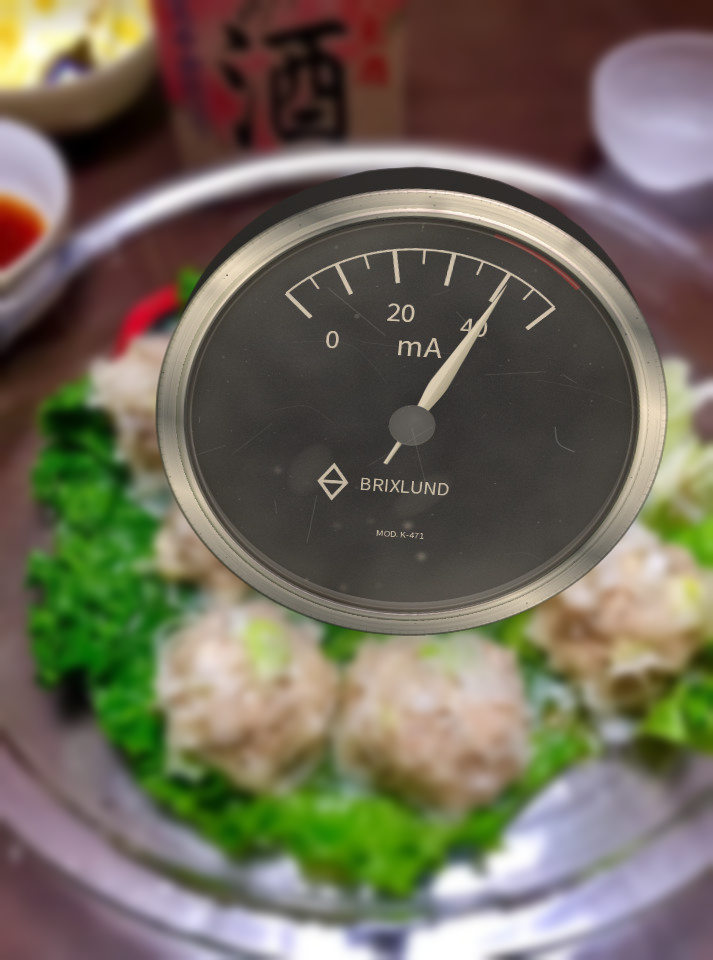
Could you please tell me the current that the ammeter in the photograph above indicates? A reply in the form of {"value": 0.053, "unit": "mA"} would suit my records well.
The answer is {"value": 40, "unit": "mA"}
